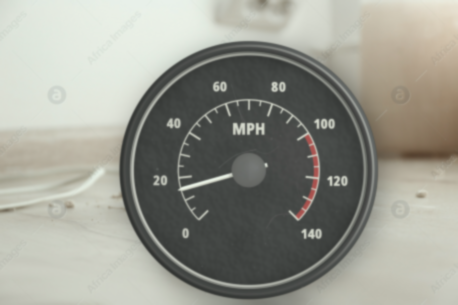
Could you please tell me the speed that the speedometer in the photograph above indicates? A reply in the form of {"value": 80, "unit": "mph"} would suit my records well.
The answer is {"value": 15, "unit": "mph"}
